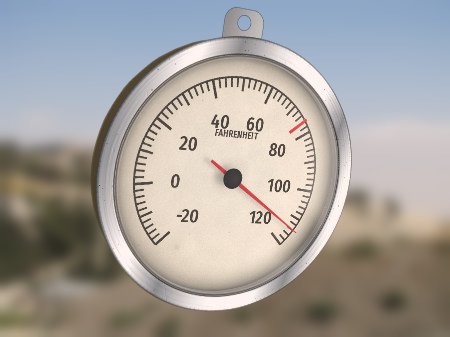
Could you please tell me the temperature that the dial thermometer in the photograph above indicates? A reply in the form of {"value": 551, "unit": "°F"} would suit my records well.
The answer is {"value": 114, "unit": "°F"}
